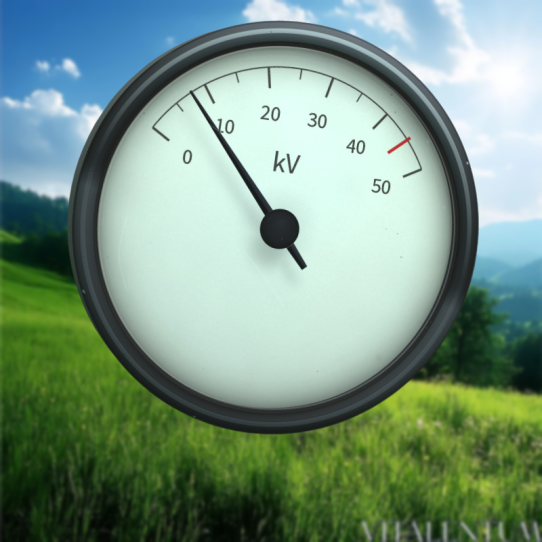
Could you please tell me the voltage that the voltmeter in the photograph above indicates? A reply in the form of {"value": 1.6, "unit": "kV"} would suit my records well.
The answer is {"value": 7.5, "unit": "kV"}
